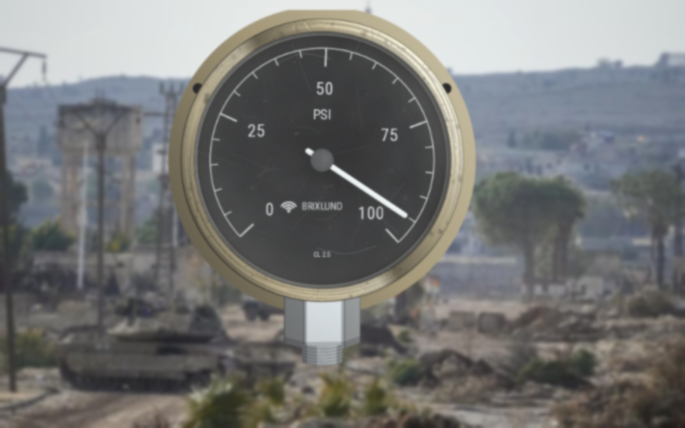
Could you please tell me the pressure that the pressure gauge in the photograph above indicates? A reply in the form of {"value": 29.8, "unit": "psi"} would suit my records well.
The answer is {"value": 95, "unit": "psi"}
